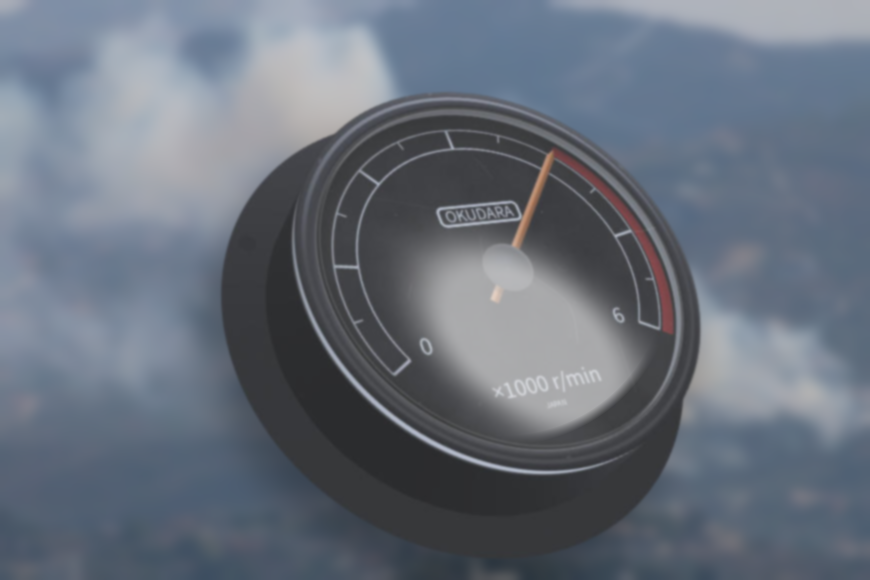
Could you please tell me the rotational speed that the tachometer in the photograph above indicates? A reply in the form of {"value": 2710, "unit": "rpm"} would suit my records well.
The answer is {"value": 4000, "unit": "rpm"}
